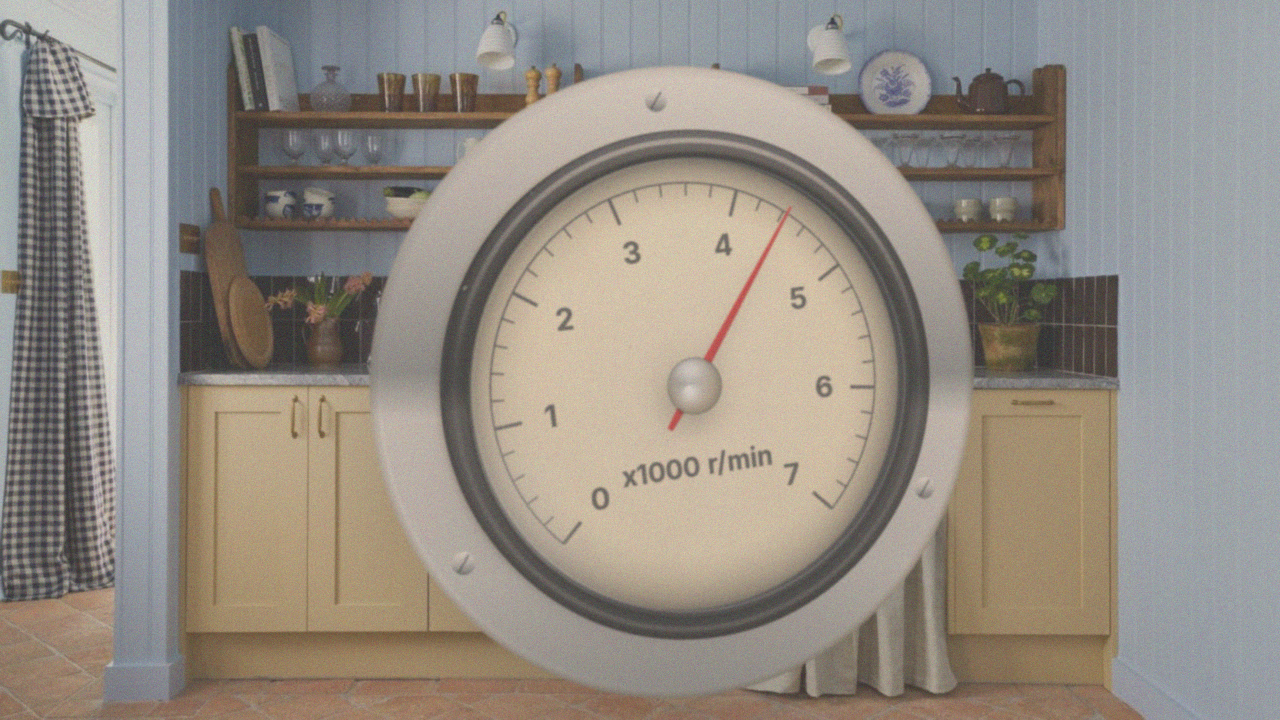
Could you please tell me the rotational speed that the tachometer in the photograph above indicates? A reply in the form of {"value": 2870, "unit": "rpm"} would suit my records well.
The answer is {"value": 4400, "unit": "rpm"}
